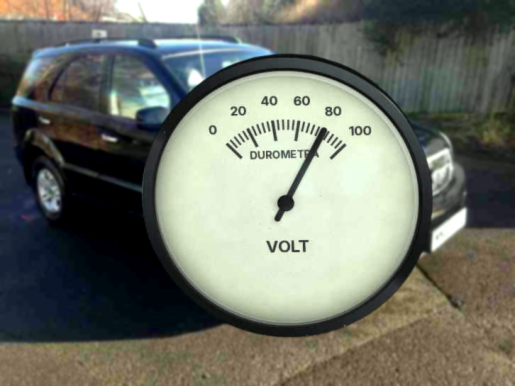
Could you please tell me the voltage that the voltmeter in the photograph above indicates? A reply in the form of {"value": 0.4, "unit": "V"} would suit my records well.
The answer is {"value": 80, "unit": "V"}
